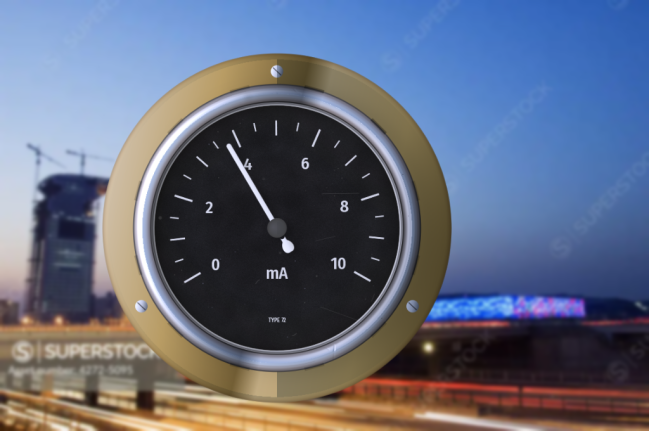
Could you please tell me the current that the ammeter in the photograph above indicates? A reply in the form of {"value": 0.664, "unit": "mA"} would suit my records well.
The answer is {"value": 3.75, "unit": "mA"}
